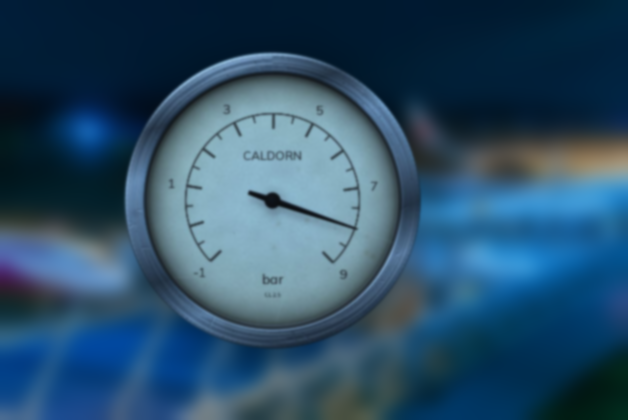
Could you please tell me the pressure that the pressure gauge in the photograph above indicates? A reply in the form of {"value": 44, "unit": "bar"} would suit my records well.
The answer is {"value": 8, "unit": "bar"}
